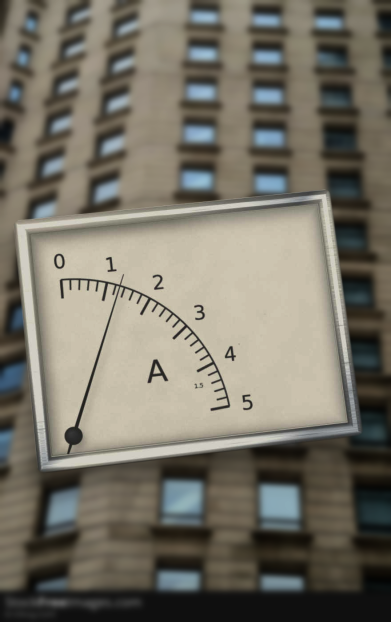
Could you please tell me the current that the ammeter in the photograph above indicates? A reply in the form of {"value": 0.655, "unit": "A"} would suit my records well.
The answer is {"value": 1.3, "unit": "A"}
